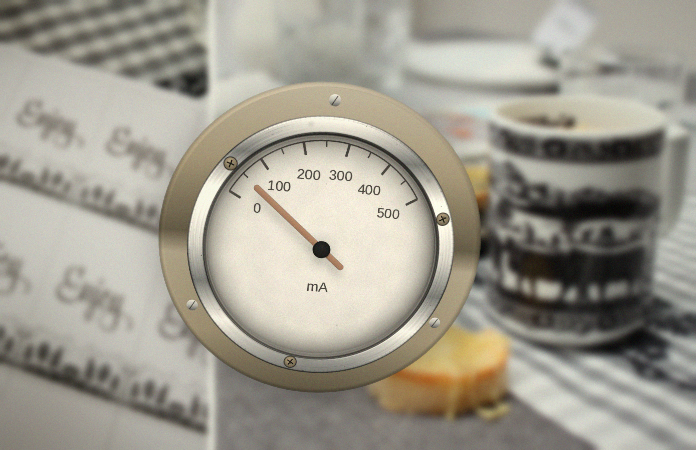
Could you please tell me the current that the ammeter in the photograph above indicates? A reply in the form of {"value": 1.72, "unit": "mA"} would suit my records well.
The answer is {"value": 50, "unit": "mA"}
